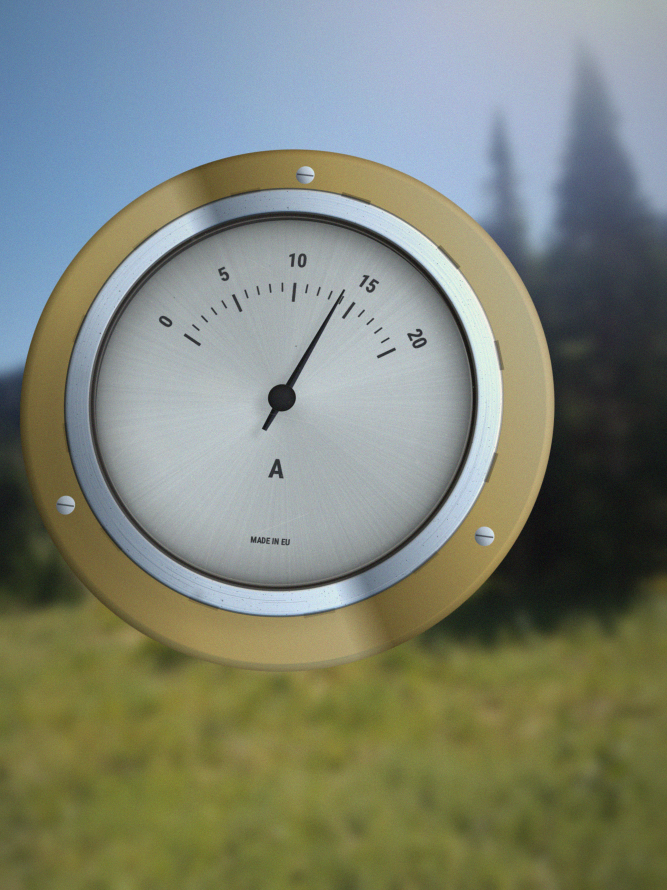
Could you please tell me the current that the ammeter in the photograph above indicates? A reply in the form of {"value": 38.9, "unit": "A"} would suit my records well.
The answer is {"value": 14, "unit": "A"}
